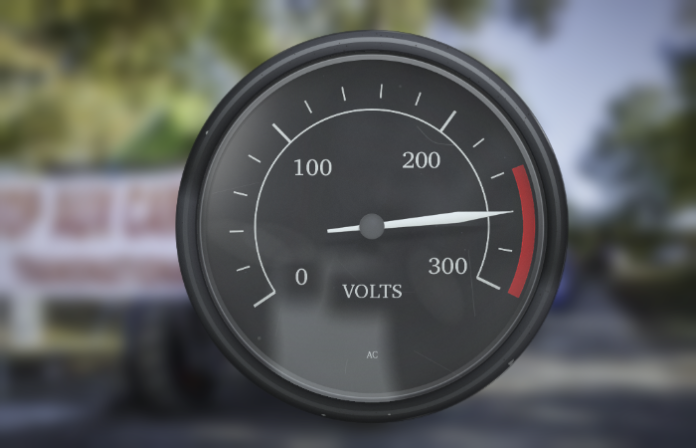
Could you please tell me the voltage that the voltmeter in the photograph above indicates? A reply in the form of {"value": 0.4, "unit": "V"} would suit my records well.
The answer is {"value": 260, "unit": "V"}
